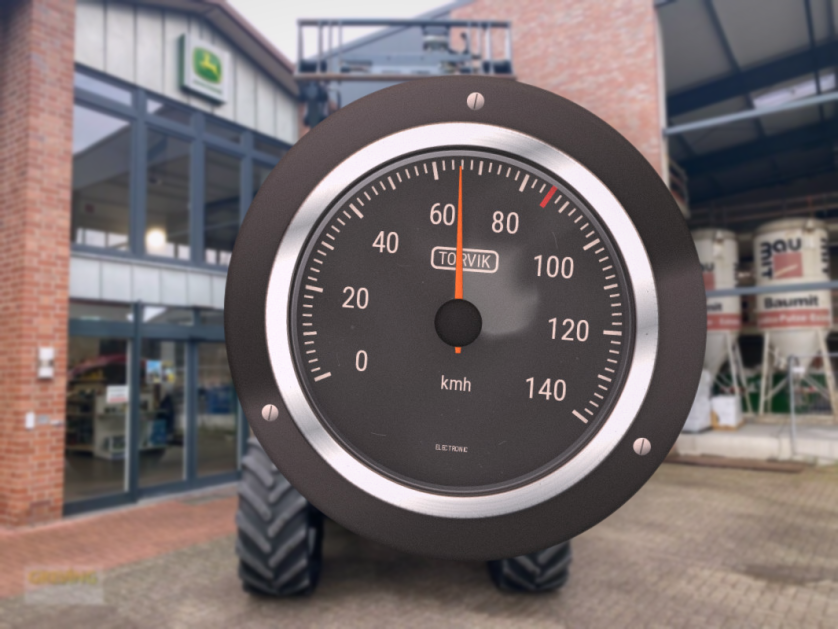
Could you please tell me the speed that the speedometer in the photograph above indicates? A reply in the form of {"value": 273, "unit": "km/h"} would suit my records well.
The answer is {"value": 66, "unit": "km/h"}
